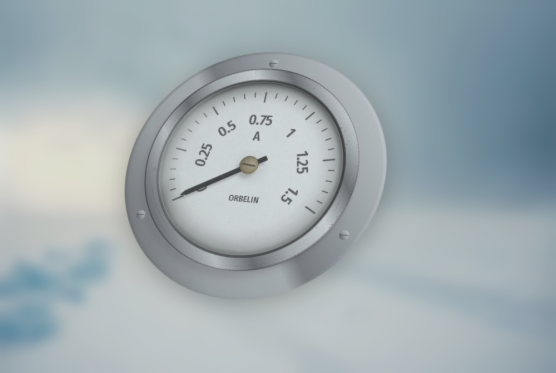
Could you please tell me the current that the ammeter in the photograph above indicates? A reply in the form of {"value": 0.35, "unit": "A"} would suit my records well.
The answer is {"value": 0, "unit": "A"}
